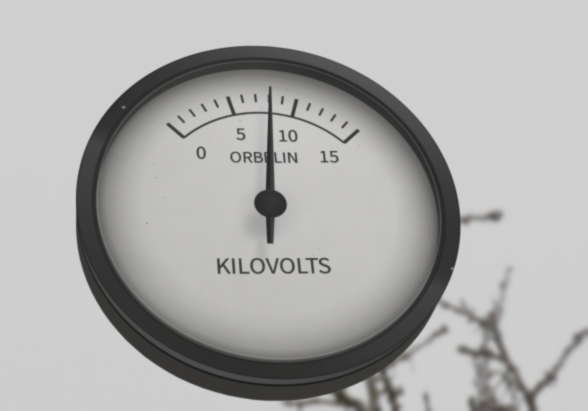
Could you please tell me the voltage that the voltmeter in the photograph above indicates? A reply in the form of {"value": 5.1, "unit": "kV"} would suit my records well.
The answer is {"value": 8, "unit": "kV"}
